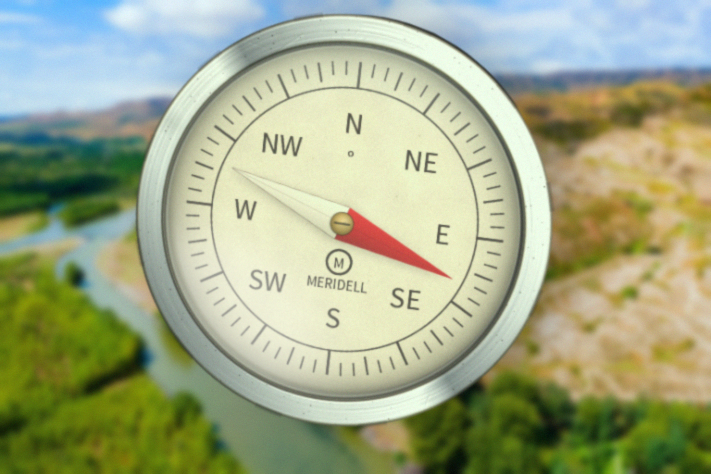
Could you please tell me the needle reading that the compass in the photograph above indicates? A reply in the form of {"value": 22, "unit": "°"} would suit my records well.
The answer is {"value": 110, "unit": "°"}
